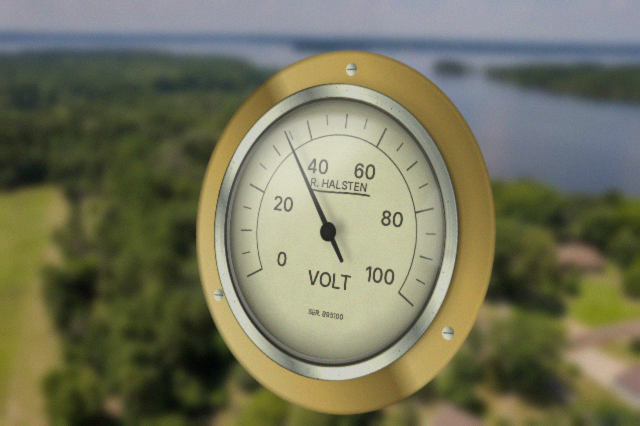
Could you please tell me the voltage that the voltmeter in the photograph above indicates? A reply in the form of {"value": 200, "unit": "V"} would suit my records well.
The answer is {"value": 35, "unit": "V"}
